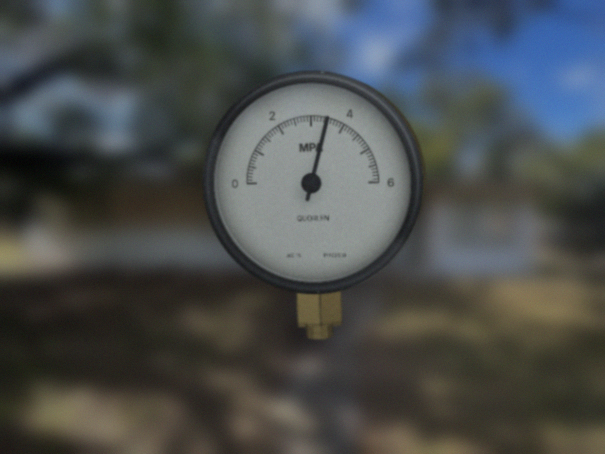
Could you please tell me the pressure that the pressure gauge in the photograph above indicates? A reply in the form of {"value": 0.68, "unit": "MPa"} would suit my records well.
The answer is {"value": 3.5, "unit": "MPa"}
